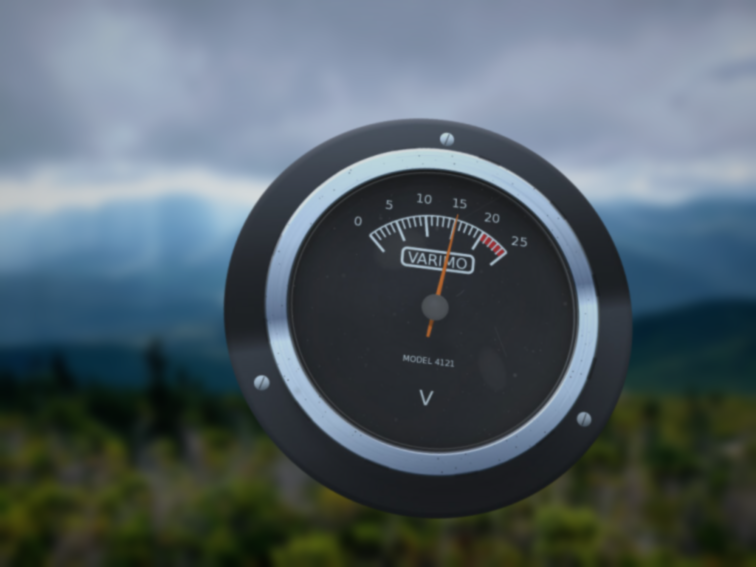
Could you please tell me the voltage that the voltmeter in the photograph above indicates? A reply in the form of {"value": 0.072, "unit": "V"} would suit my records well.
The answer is {"value": 15, "unit": "V"}
